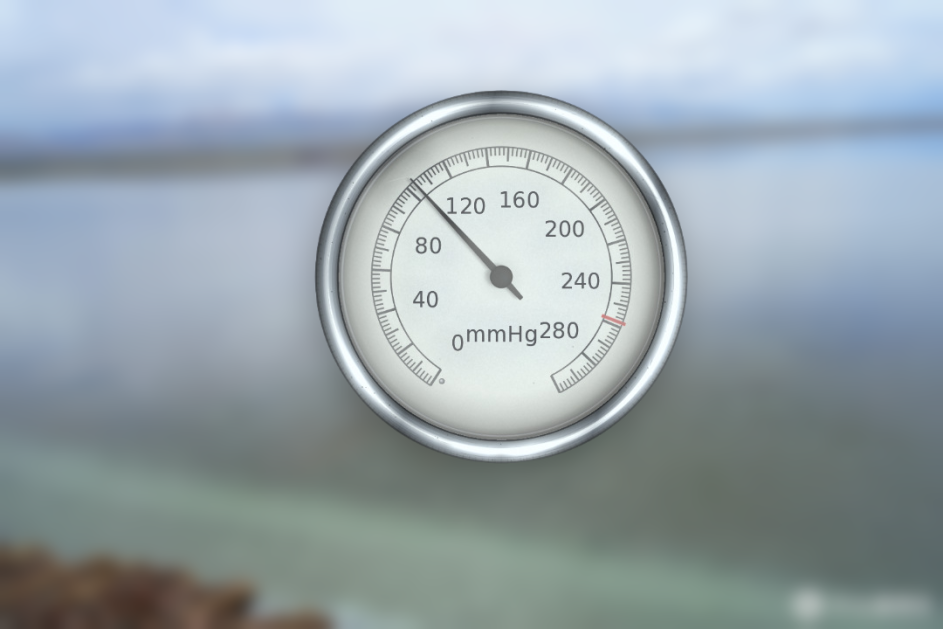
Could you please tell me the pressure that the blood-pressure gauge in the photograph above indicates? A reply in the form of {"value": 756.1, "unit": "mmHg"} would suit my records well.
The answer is {"value": 104, "unit": "mmHg"}
